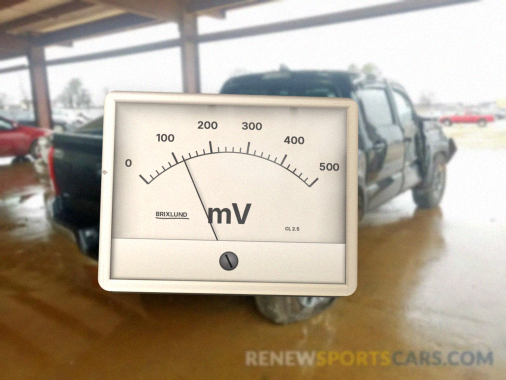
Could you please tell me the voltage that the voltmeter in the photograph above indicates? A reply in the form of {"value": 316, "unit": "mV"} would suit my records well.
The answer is {"value": 120, "unit": "mV"}
